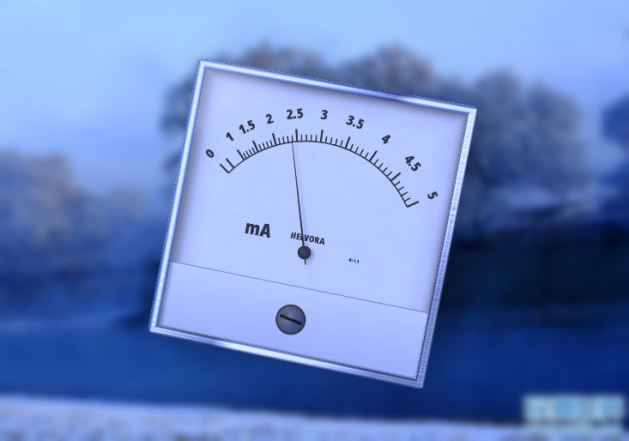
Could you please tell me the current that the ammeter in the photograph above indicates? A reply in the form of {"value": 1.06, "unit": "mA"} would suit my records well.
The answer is {"value": 2.4, "unit": "mA"}
